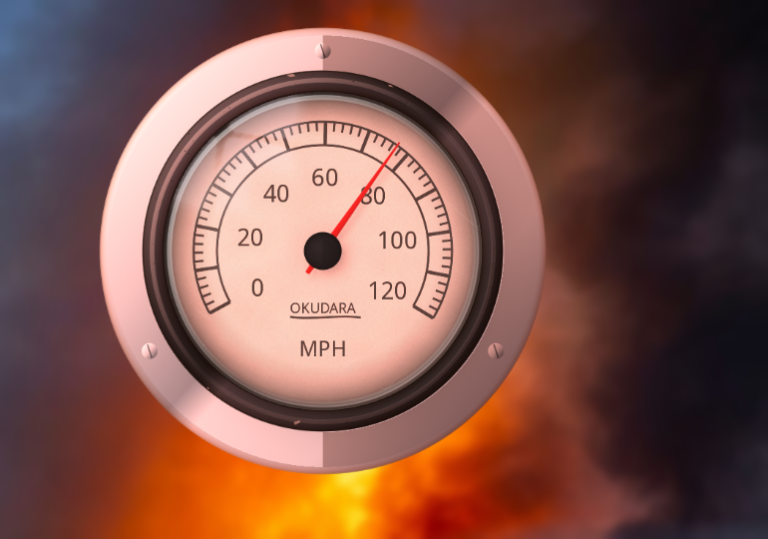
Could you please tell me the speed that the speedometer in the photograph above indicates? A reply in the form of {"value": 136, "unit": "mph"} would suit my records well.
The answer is {"value": 77, "unit": "mph"}
